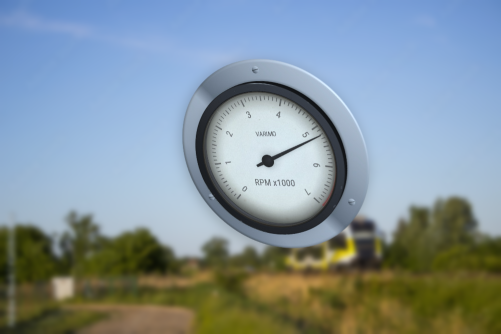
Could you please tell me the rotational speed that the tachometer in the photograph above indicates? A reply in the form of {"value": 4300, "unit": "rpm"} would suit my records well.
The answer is {"value": 5200, "unit": "rpm"}
